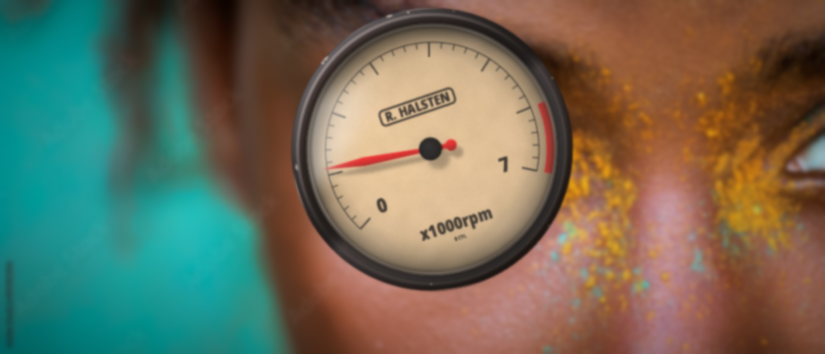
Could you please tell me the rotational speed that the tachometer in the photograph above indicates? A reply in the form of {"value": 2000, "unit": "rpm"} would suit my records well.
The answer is {"value": 1100, "unit": "rpm"}
